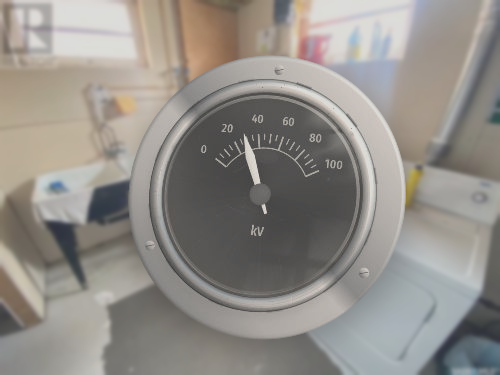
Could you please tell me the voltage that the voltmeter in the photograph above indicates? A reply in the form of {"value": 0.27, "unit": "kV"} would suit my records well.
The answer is {"value": 30, "unit": "kV"}
